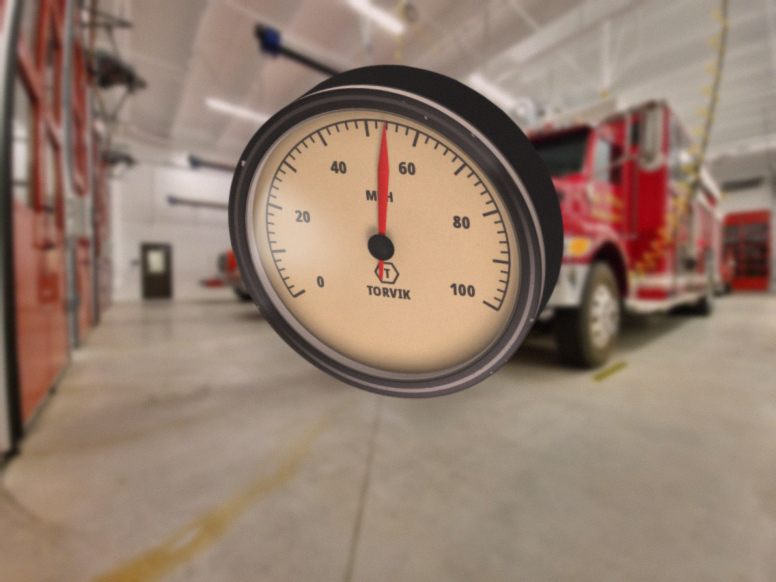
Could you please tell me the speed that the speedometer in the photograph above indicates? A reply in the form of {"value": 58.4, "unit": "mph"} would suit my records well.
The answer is {"value": 54, "unit": "mph"}
